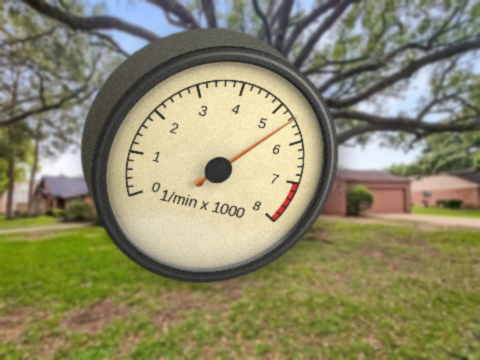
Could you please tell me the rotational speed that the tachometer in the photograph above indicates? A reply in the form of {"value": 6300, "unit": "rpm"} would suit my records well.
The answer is {"value": 5400, "unit": "rpm"}
